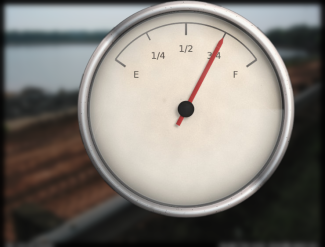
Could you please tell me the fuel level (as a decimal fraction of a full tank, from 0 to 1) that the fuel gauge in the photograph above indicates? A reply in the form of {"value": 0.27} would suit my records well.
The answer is {"value": 0.75}
